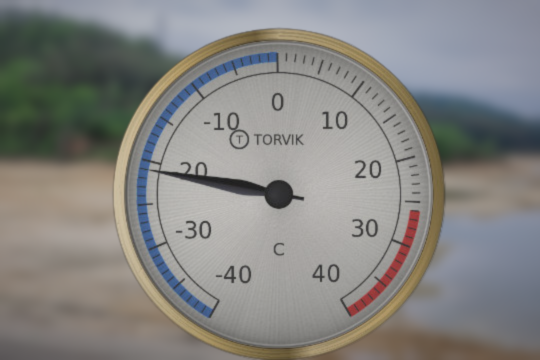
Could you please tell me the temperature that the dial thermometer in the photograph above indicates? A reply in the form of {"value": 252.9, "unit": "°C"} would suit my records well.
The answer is {"value": -21, "unit": "°C"}
